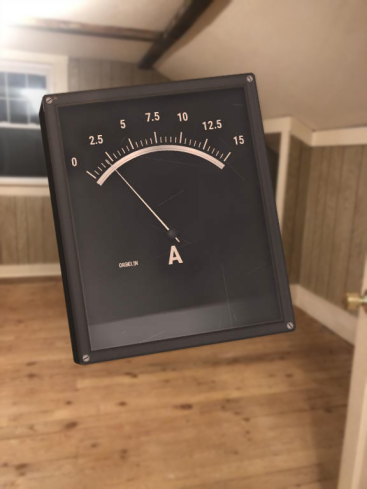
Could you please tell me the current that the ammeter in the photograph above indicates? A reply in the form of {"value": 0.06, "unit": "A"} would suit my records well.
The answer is {"value": 2, "unit": "A"}
